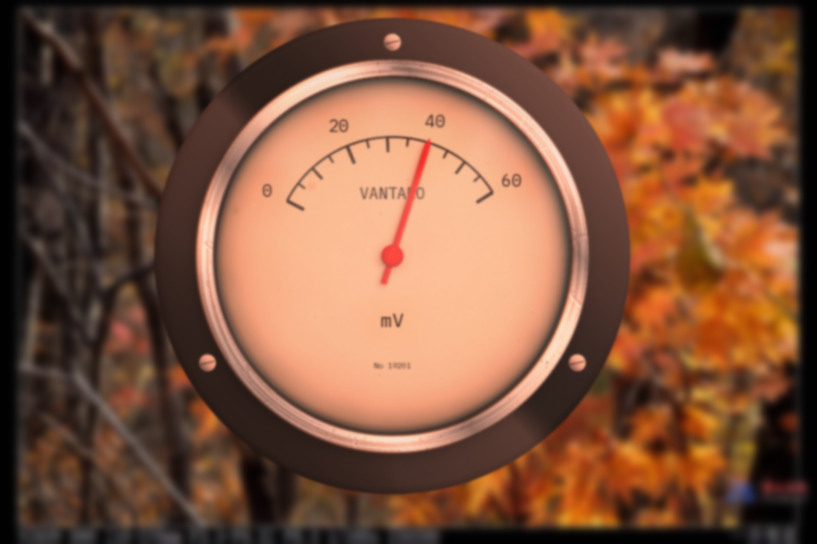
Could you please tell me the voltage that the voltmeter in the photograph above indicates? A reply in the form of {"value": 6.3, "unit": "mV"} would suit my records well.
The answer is {"value": 40, "unit": "mV"}
